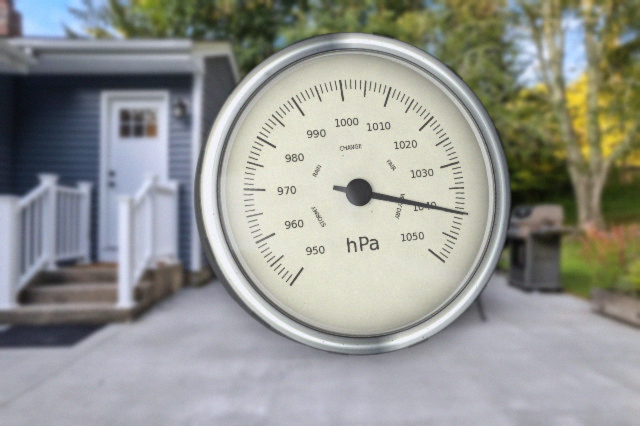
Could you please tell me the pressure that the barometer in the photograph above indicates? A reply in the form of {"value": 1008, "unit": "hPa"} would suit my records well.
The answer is {"value": 1040, "unit": "hPa"}
